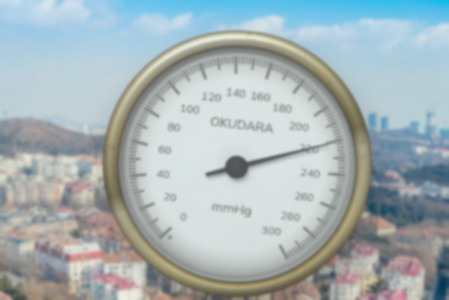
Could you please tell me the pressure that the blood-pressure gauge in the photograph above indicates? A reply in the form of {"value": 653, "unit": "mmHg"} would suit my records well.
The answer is {"value": 220, "unit": "mmHg"}
